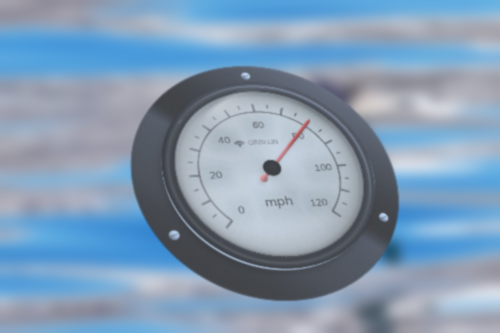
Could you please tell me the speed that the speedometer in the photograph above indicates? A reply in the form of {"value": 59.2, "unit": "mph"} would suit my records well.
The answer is {"value": 80, "unit": "mph"}
